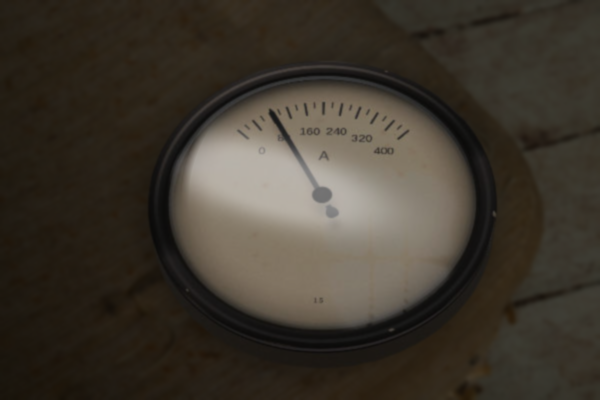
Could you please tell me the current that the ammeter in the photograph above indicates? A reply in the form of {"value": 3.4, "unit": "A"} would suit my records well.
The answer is {"value": 80, "unit": "A"}
